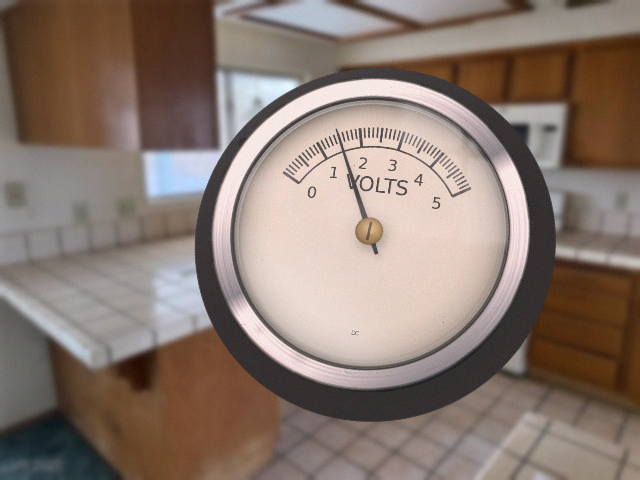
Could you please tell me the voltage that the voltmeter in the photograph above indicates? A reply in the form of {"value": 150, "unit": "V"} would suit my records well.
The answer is {"value": 1.5, "unit": "V"}
